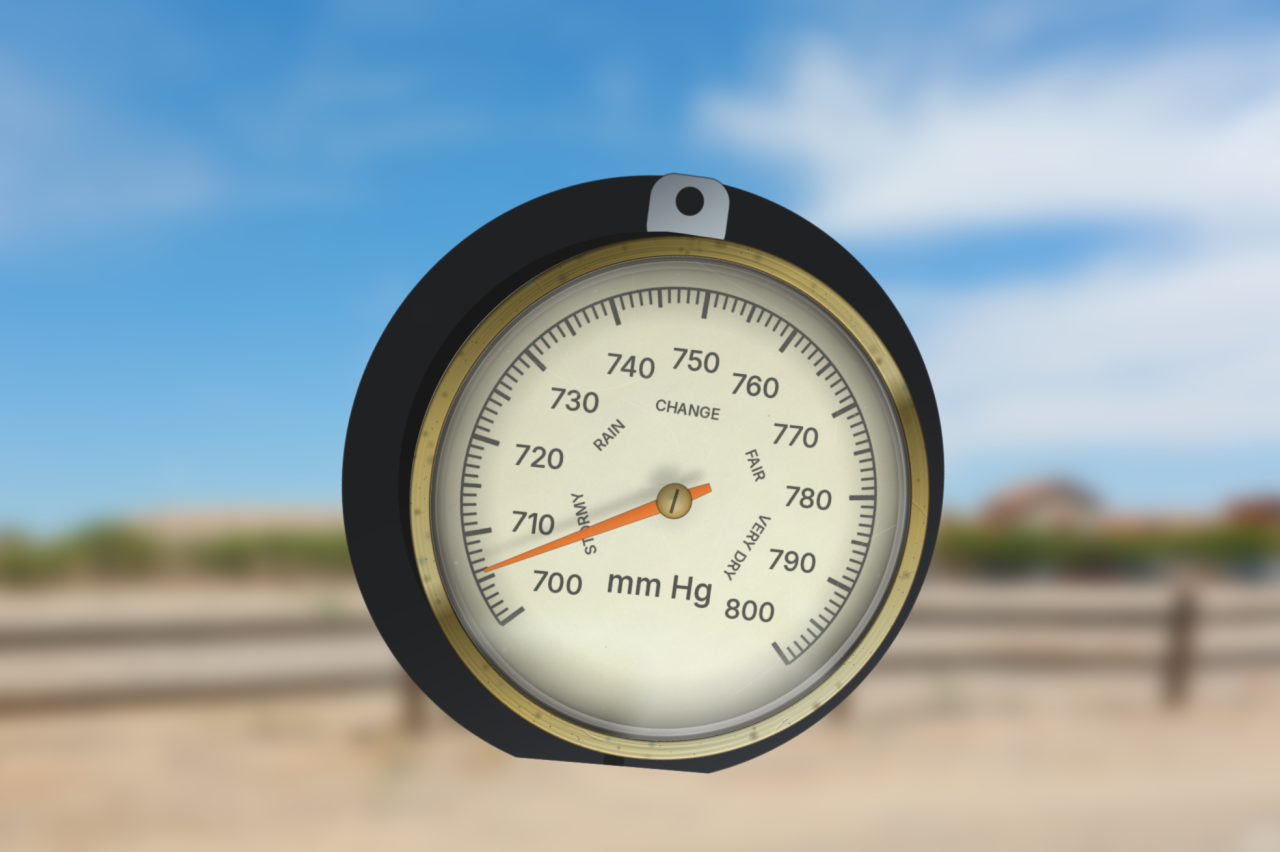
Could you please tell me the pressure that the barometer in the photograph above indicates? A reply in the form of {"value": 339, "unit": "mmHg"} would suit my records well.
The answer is {"value": 706, "unit": "mmHg"}
